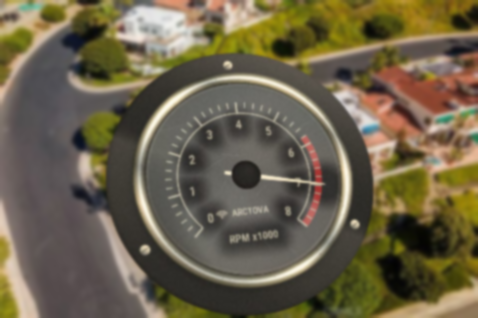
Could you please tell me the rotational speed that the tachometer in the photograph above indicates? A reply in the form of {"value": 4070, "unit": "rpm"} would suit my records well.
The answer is {"value": 7000, "unit": "rpm"}
